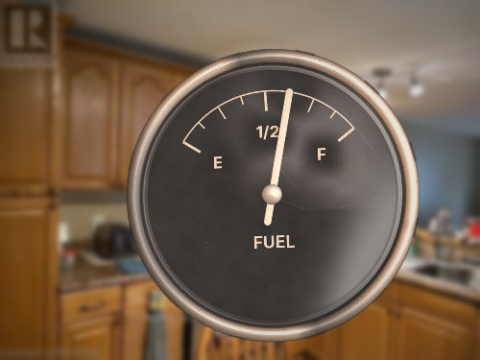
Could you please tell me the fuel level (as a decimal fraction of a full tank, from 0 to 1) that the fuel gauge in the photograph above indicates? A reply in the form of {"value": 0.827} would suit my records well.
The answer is {"value": 0.625}
